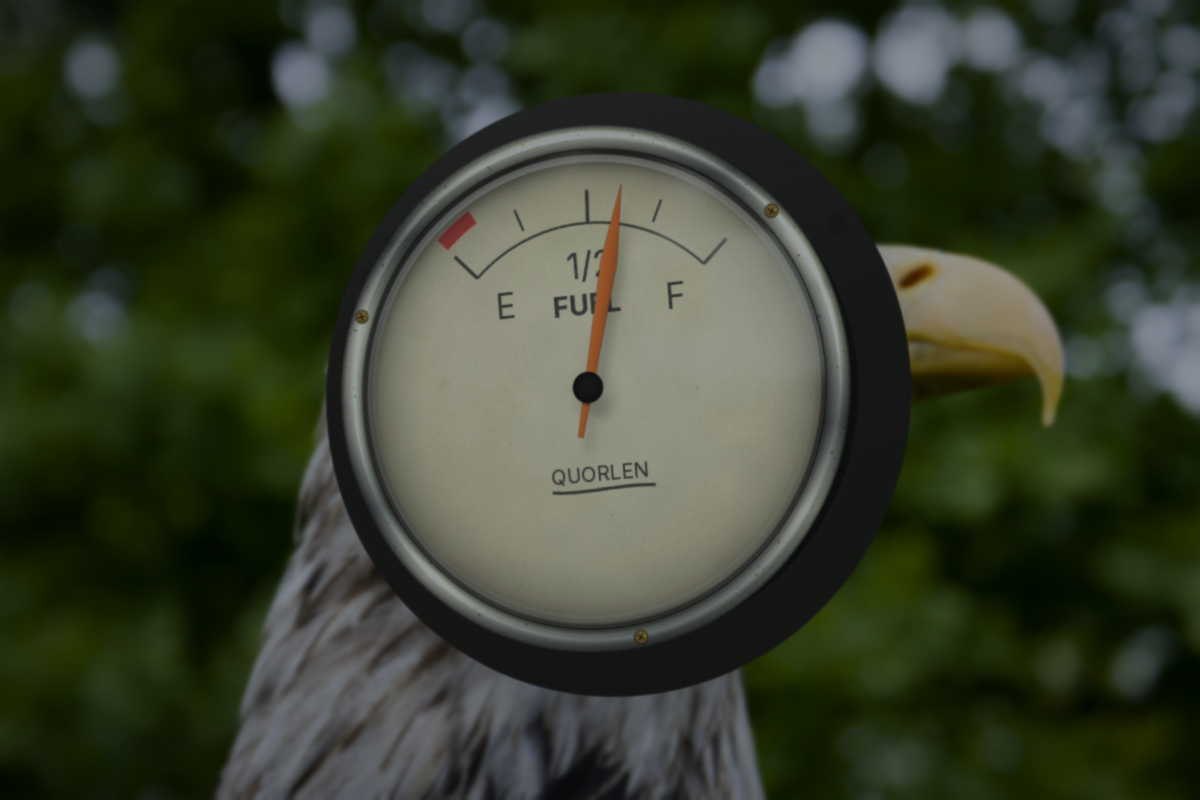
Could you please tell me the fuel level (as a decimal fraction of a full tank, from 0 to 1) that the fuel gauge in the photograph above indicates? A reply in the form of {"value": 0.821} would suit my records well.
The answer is {"value": 0.625}
